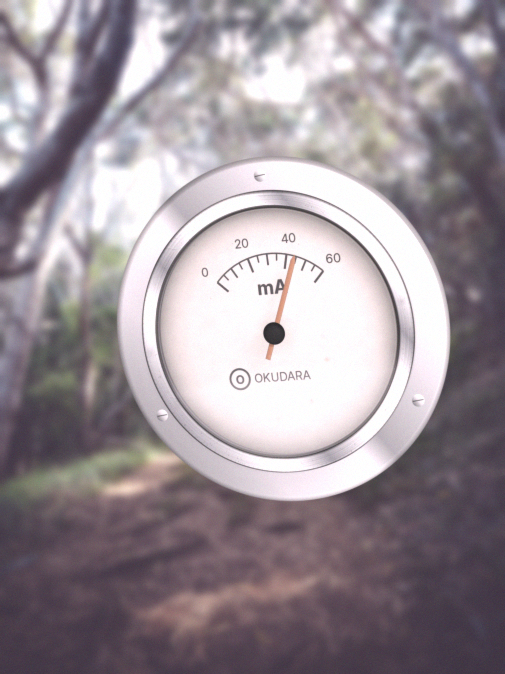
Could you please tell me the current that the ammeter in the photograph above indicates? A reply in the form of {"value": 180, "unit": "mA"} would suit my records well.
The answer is {"value": 45, "unit": "mA"}
